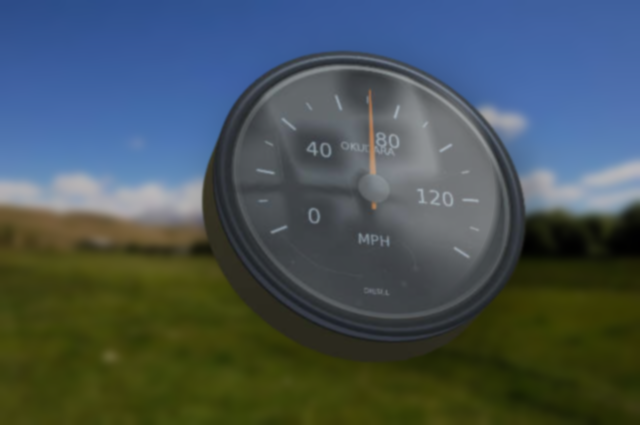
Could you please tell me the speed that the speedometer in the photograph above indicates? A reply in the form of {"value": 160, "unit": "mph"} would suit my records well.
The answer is {"value": 70, "unit": "mph"}
